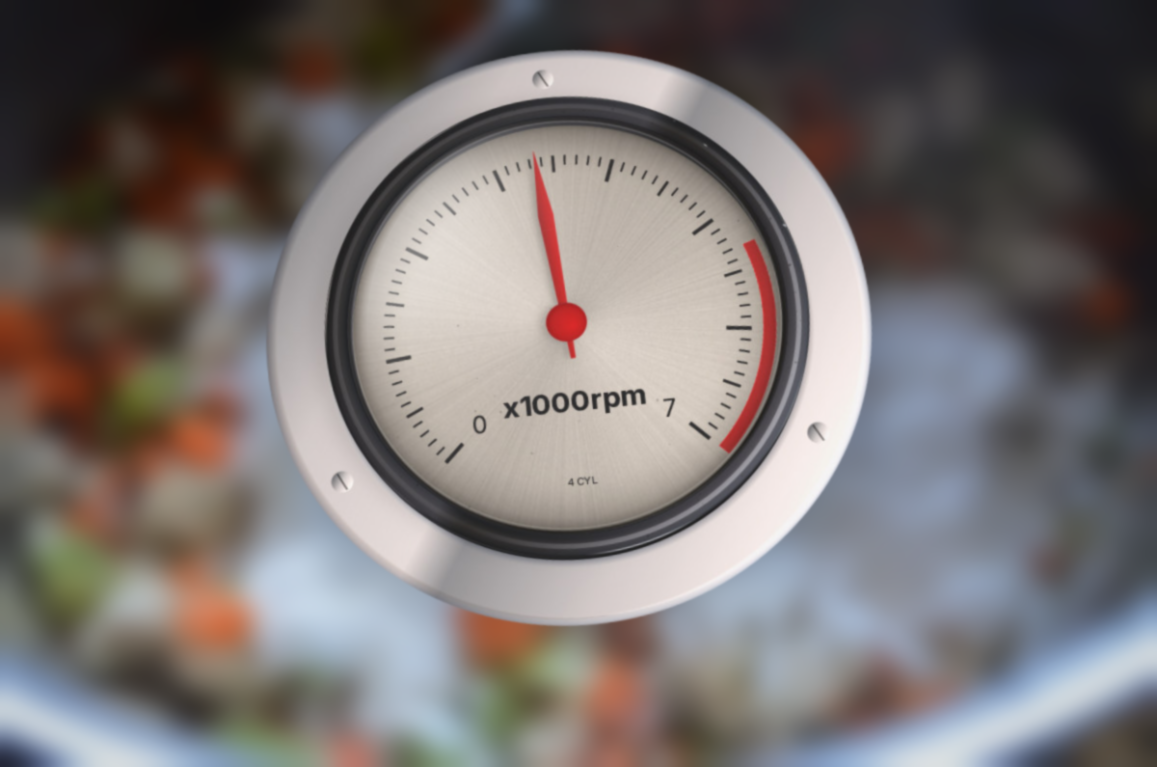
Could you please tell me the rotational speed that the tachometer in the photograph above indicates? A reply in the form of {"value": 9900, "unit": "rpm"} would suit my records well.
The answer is {"value": 3350, "unit": "rpm"}
